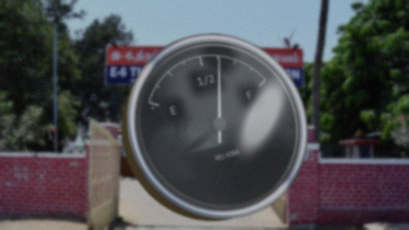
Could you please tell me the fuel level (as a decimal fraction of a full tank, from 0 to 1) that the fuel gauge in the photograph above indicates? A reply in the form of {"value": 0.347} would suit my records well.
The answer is {"value": 0.625}
